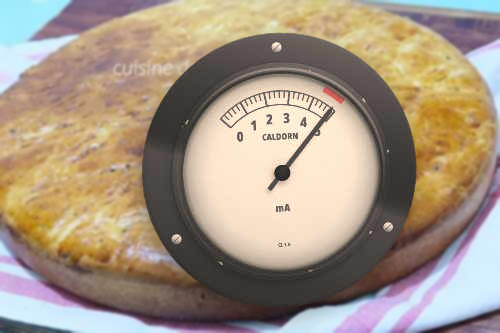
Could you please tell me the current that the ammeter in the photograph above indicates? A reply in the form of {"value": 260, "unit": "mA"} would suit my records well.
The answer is {"value": 4.8, "unit": "mA"}
